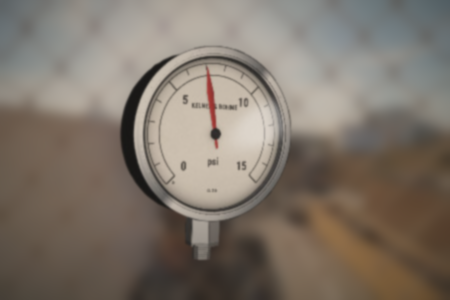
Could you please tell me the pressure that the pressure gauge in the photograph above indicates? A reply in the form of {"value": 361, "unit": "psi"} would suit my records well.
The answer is {"value": 7, "unit": "psi"}
